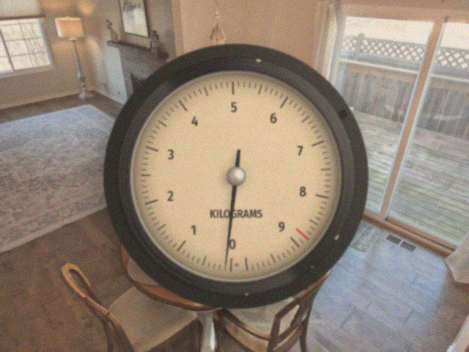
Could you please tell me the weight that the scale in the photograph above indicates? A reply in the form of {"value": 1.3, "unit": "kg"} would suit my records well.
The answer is {"value": 0.1, "unit": "kg"}
